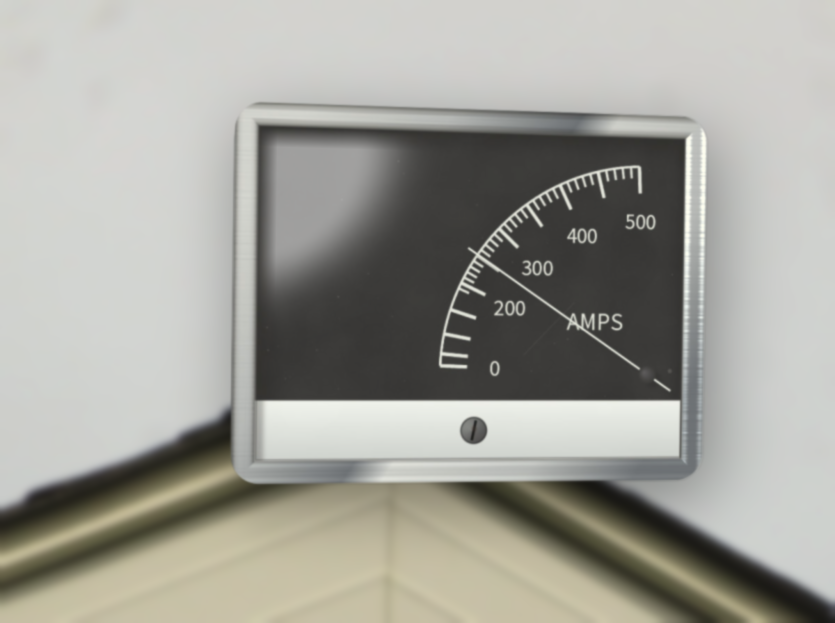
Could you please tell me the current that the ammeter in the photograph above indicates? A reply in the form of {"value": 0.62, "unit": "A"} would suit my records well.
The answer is {"value": 250, "unit": "A"}
